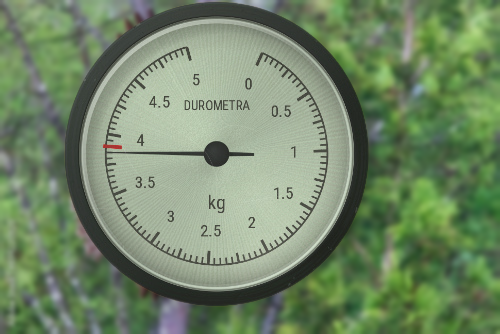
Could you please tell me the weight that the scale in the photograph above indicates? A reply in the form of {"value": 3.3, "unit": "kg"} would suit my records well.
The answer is {"value": 3.85, "unit": "kg"}
